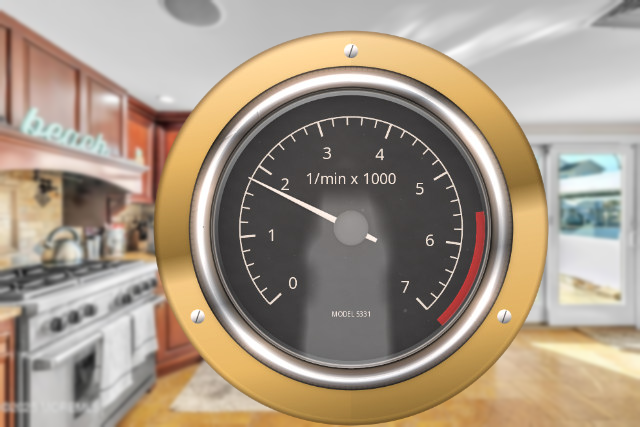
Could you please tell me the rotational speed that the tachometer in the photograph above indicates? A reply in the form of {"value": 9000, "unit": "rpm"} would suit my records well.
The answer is {"value": 1800, "unit": "rpm"}
